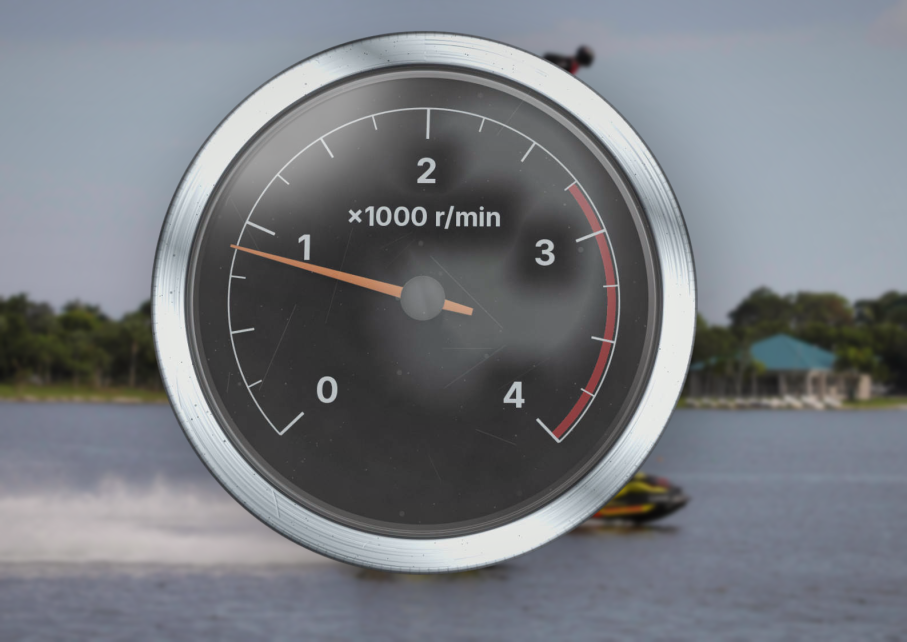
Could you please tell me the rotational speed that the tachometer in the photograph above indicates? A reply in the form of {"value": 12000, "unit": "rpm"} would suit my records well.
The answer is {"value": 875, "unit": "rpm"}
